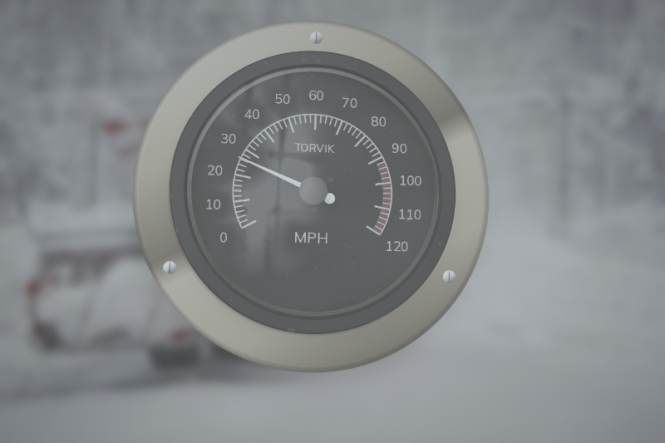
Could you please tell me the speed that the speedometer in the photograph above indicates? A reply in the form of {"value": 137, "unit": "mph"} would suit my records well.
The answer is {"value": 26, "unit": "mph"}
